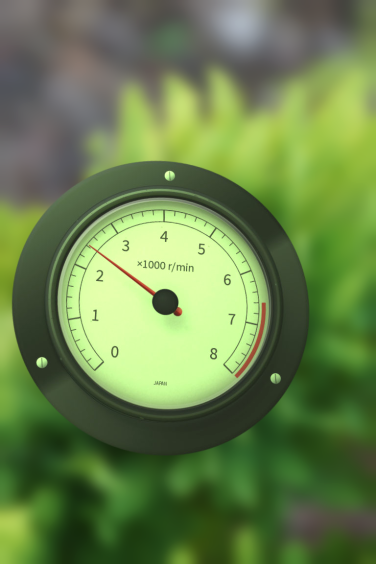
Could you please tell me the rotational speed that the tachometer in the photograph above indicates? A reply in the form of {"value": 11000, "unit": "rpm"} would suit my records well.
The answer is {"value": 2400, "unit": "rpm"}
